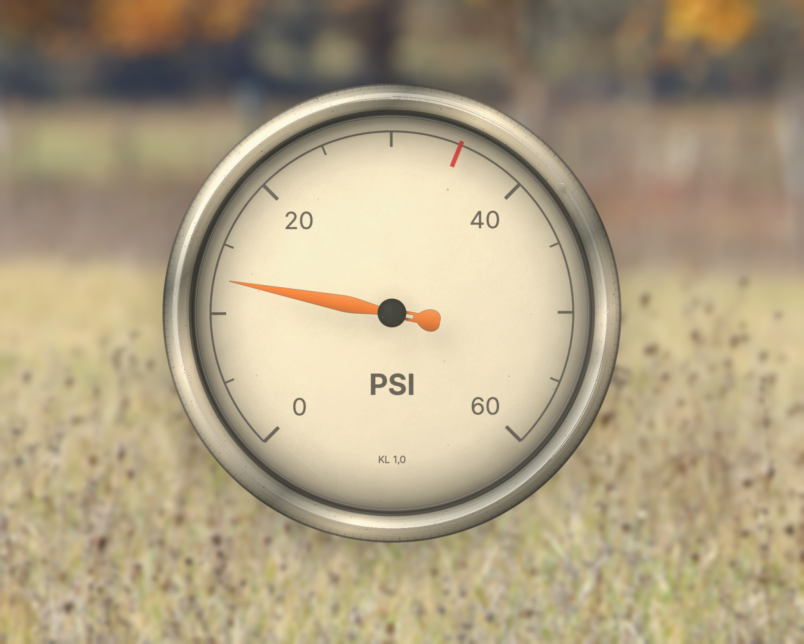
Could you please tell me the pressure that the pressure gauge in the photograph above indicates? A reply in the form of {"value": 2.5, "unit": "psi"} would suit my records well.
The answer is {"value": 12.5, "unit": "psi"}
